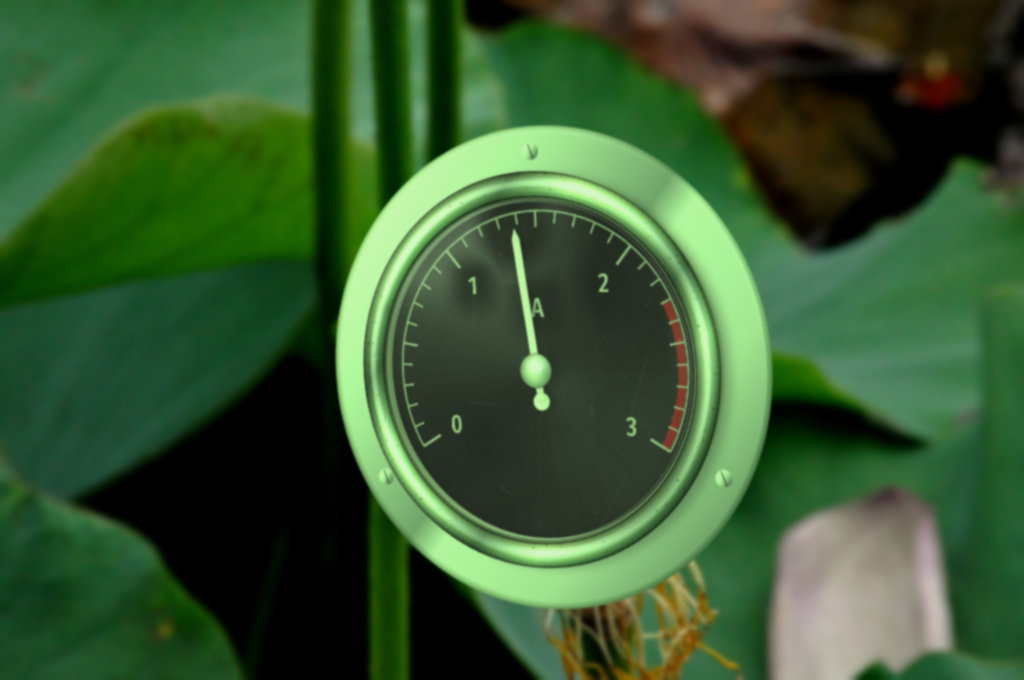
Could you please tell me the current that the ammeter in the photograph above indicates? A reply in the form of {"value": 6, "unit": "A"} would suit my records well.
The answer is {"value": 1.4, "unit": "A"}
